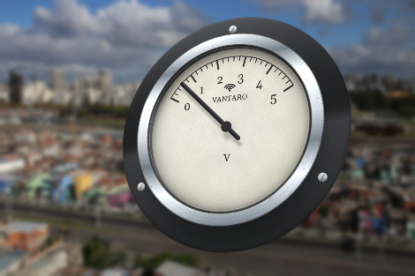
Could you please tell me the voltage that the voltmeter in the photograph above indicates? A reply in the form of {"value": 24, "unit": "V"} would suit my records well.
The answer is {"value": 0.6, "unit": "V"}
